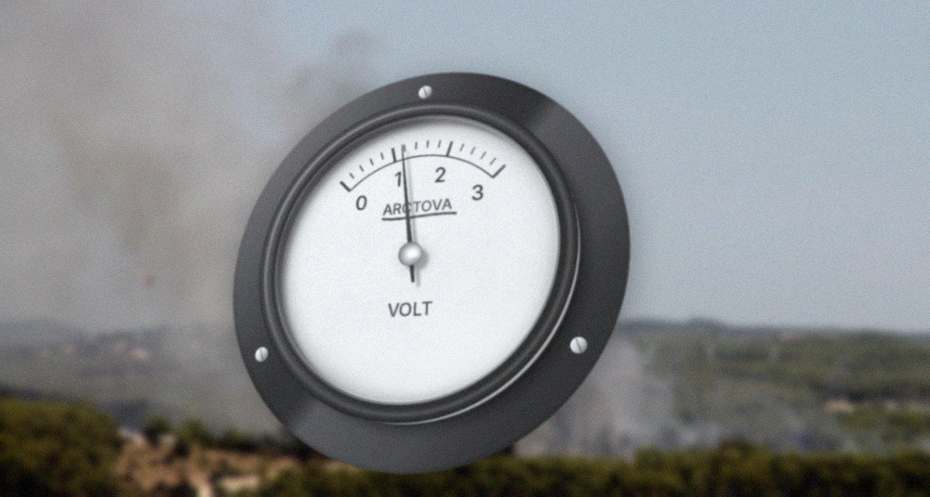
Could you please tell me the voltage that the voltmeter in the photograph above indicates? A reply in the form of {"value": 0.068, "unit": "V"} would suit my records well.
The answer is {"value": 1.2, "unit": "V"}
